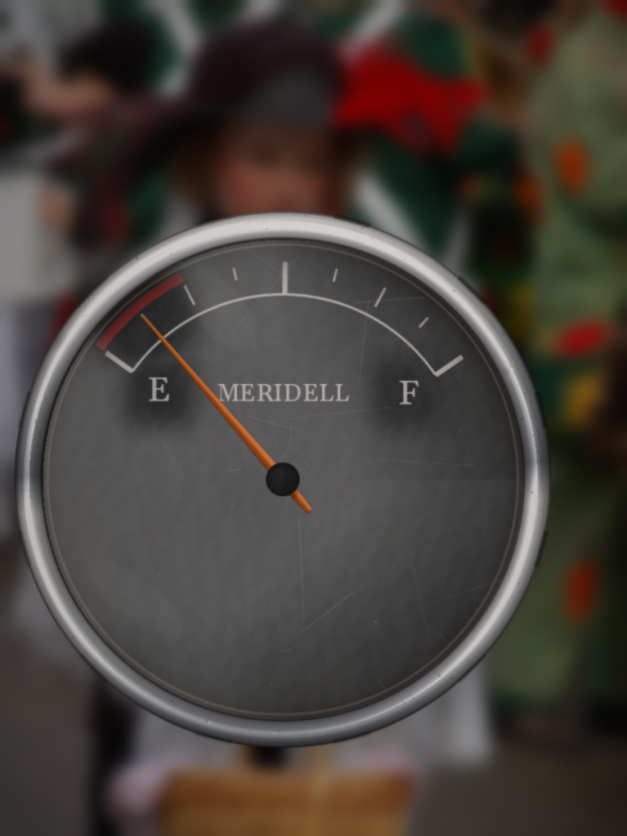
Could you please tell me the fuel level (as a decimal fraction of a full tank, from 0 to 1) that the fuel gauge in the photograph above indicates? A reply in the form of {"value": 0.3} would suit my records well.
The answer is {"value": 0.125}
